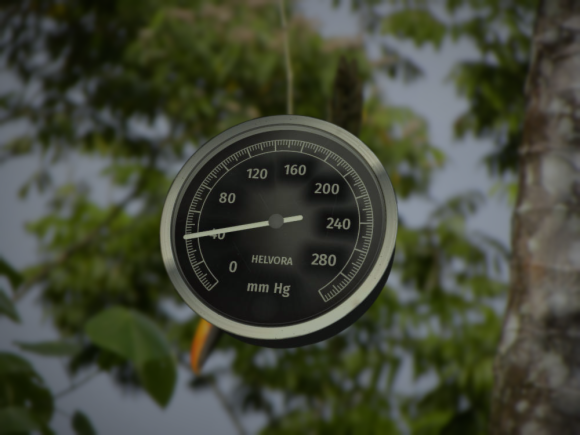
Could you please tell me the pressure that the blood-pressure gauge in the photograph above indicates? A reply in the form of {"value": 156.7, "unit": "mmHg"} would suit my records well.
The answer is {"value": 40, "unit": "mmHg"}
